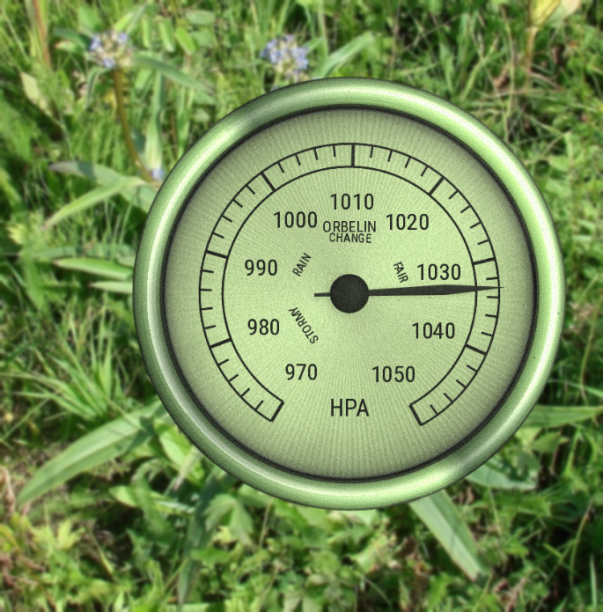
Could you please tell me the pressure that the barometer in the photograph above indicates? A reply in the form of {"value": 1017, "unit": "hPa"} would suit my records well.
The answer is {"value": 1033, "unit": "hPa"}
